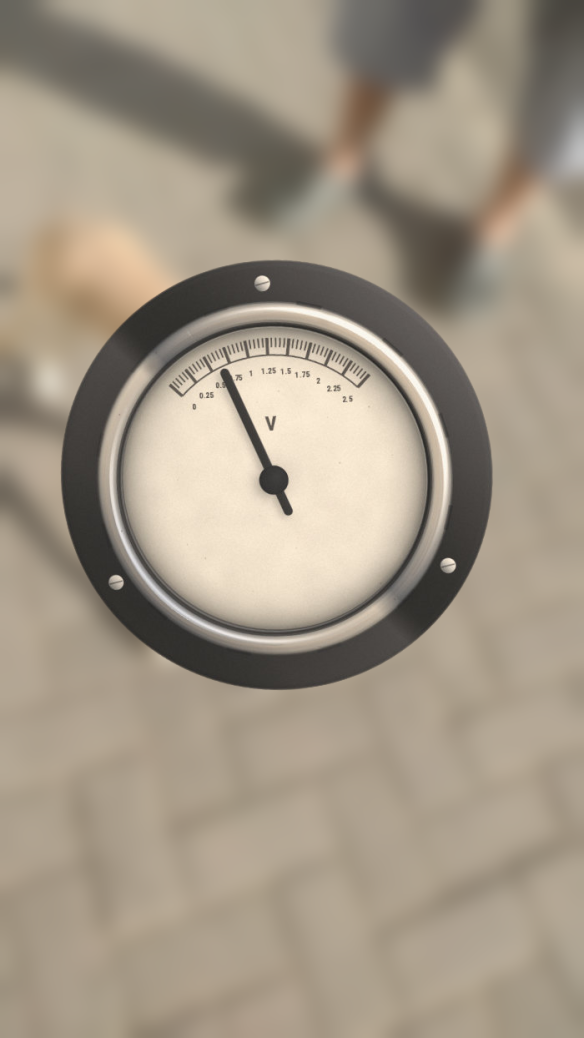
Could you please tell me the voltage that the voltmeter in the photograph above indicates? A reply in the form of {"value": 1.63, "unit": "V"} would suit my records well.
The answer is {"value": 0.65, "unit": "V"}
